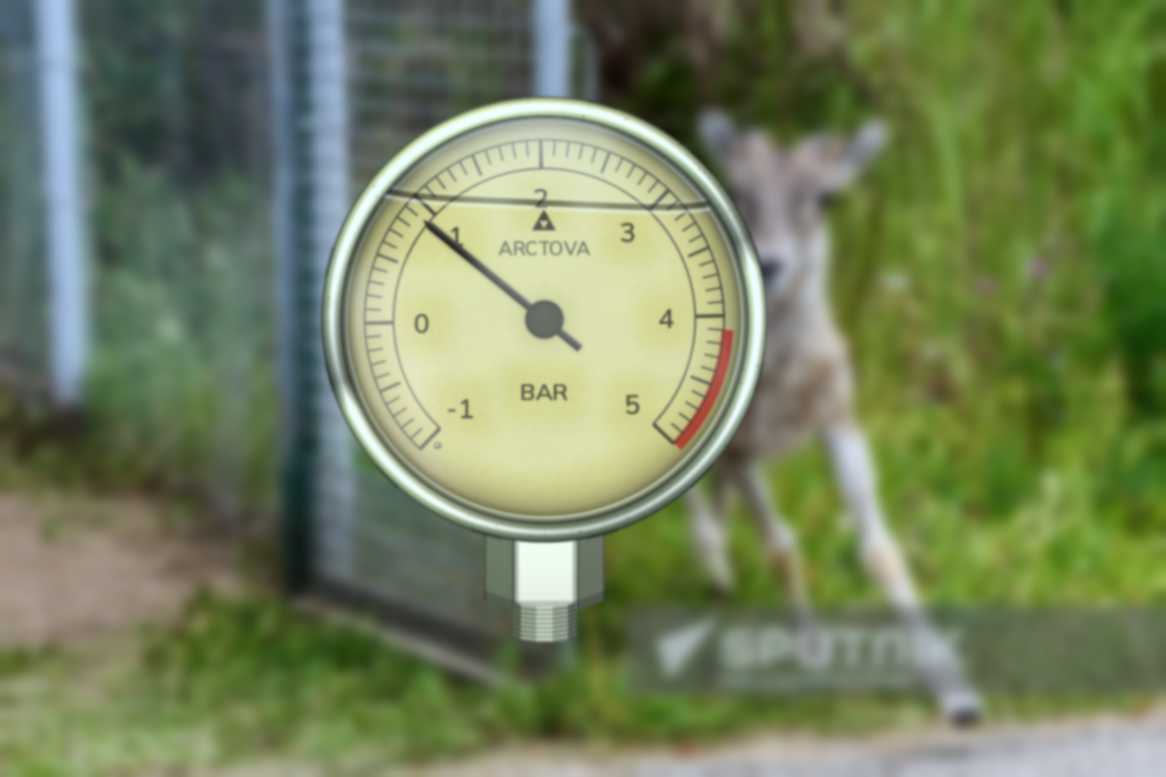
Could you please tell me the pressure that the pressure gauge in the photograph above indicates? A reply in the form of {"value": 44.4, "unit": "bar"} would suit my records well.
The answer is {"value": 0.9, "unit": "bar"}
